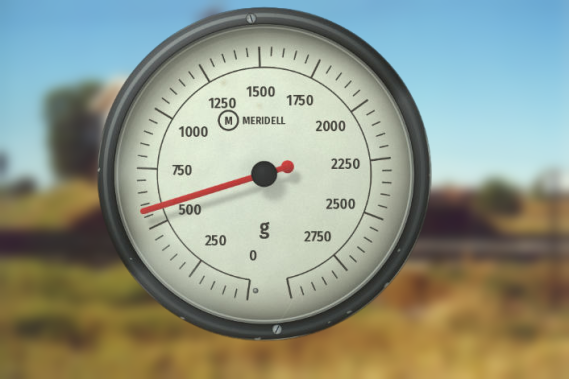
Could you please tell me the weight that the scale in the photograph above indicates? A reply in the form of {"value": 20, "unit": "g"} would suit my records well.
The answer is {"value": 575, "unit": "g"}
